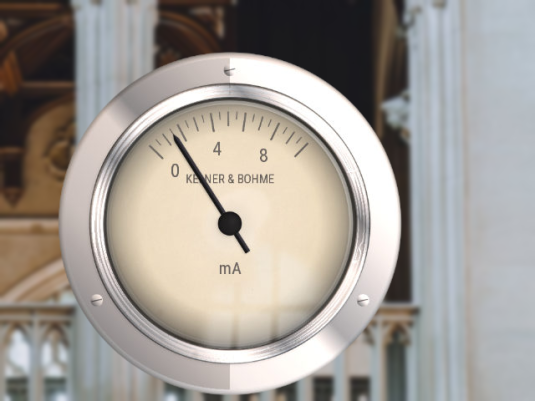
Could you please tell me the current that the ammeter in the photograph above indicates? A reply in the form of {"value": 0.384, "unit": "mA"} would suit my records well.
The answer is {"value": 1.5, "unit": "mA"}
